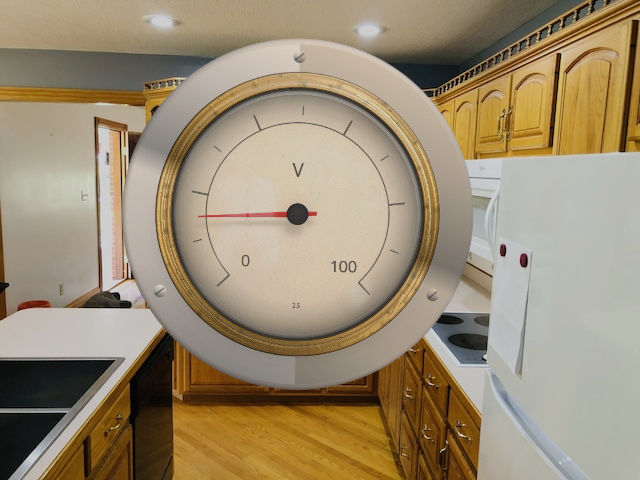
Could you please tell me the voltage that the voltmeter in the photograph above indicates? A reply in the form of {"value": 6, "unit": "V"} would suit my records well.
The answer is {"value": 15, "unit": "V"}
